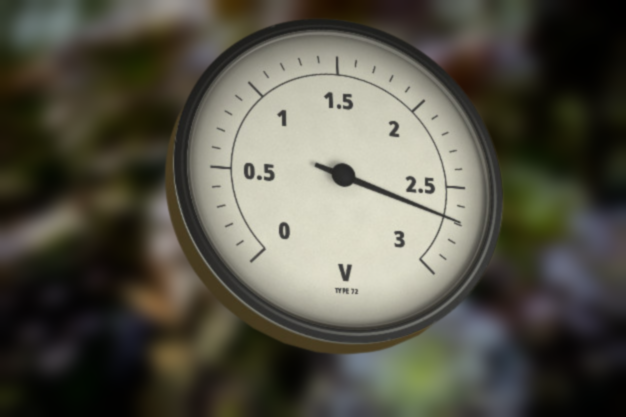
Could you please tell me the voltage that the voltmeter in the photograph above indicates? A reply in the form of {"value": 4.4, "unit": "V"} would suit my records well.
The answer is {"value": 2.7, "unit": "V"}
